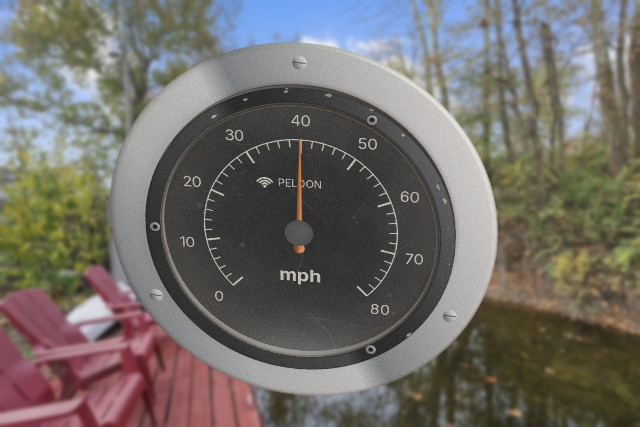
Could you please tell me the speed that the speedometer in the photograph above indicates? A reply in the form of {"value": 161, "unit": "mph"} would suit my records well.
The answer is {"value": 40, "unit": "mph"}
